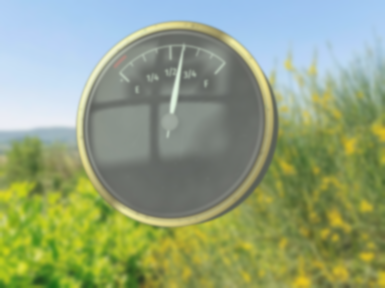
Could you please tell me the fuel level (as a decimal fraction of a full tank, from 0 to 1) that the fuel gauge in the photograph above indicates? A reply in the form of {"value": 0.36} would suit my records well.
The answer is {"value": 0.625}
